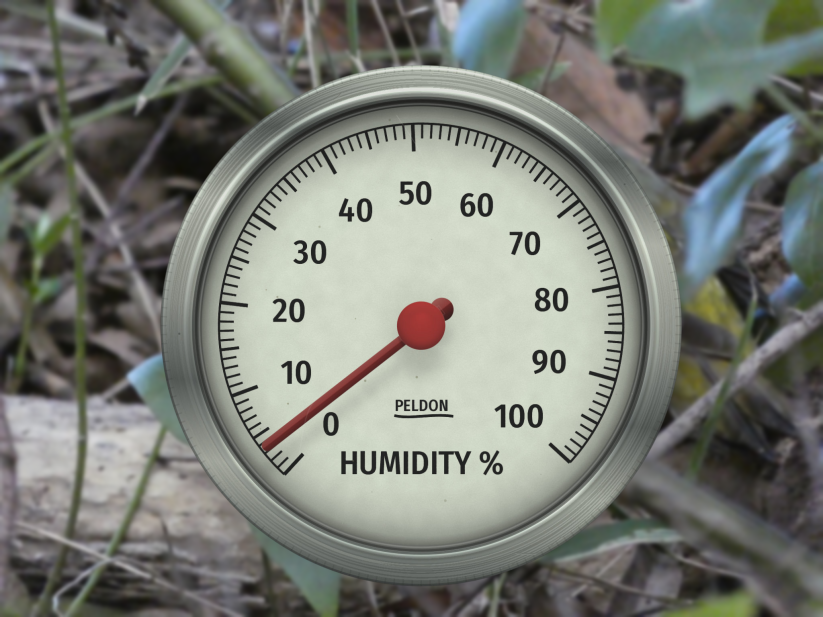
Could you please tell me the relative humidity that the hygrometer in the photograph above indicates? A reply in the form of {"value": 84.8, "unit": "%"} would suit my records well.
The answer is {"value": 3.5, "unit": "%"}
